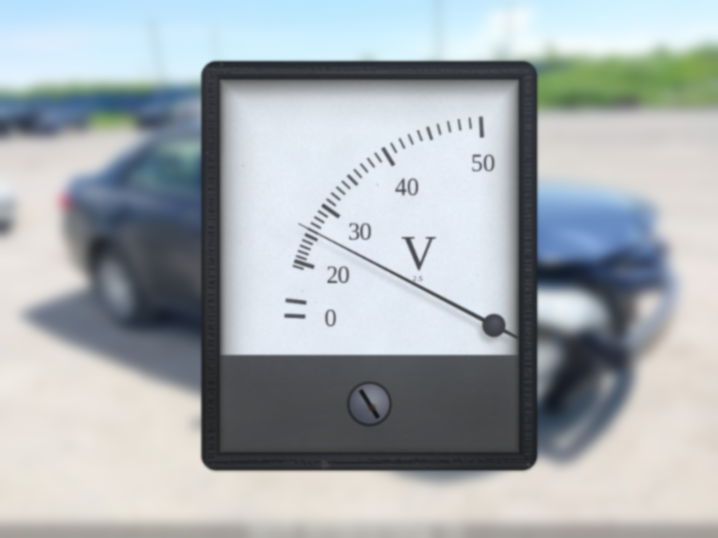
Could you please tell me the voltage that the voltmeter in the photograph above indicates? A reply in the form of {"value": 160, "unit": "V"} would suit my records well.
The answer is {"value": 26, "unit": "V"}
